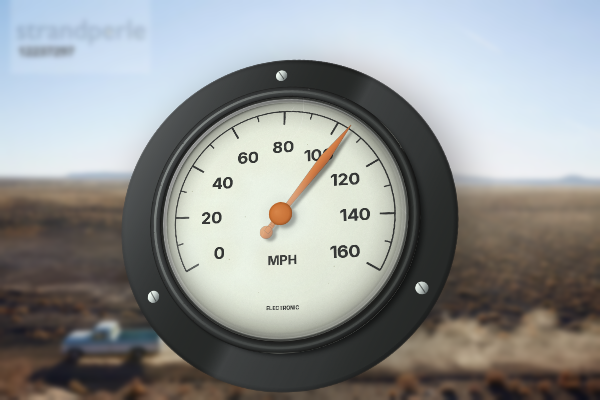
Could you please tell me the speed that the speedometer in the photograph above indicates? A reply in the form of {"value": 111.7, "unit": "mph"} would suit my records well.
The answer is {"value": 105, "unit": "mph"}
